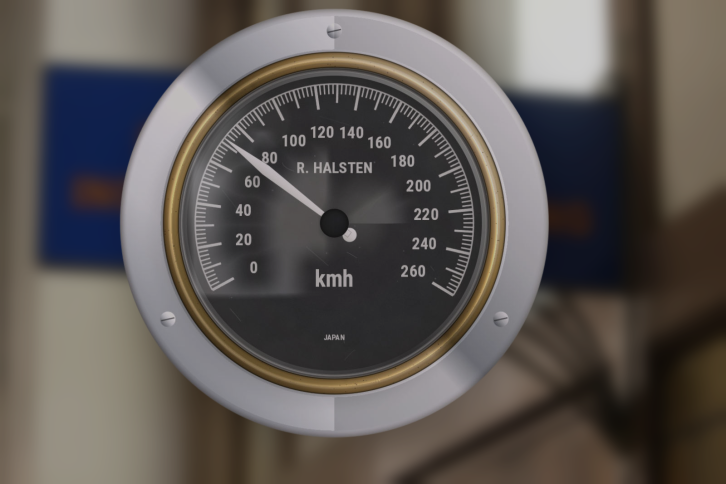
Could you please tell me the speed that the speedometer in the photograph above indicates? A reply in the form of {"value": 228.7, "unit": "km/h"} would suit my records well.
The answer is {"value": 72, "unit": "km/h"}
